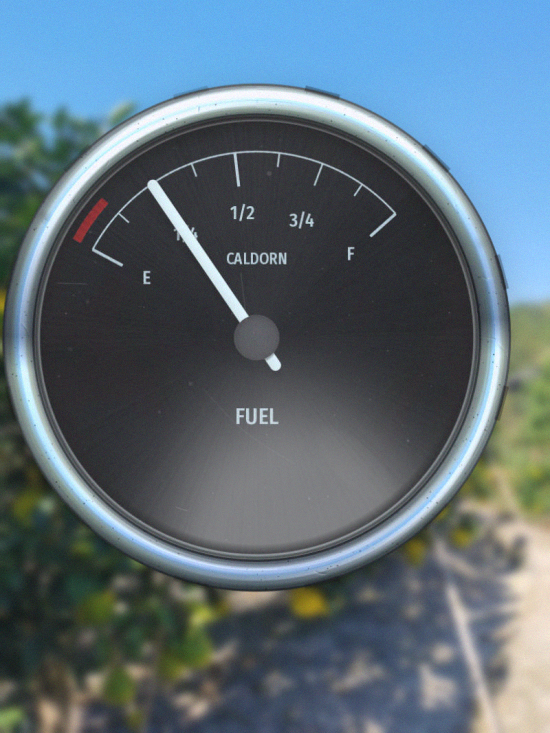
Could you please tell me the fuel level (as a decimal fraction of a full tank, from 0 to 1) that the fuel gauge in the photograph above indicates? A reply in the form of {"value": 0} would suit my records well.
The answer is {"value": 0.25}
